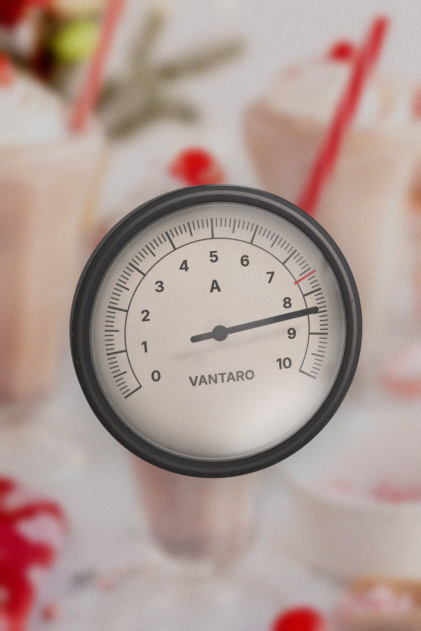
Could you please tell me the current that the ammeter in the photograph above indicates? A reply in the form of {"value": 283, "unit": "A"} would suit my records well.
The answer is {"value": 8.4, "unit": "A"}
